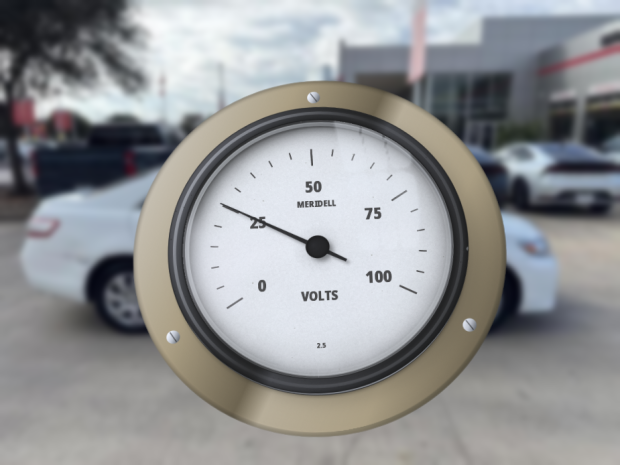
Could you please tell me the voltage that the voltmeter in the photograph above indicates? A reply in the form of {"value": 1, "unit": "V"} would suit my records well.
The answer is {"value": 25, "unit": "V"}
